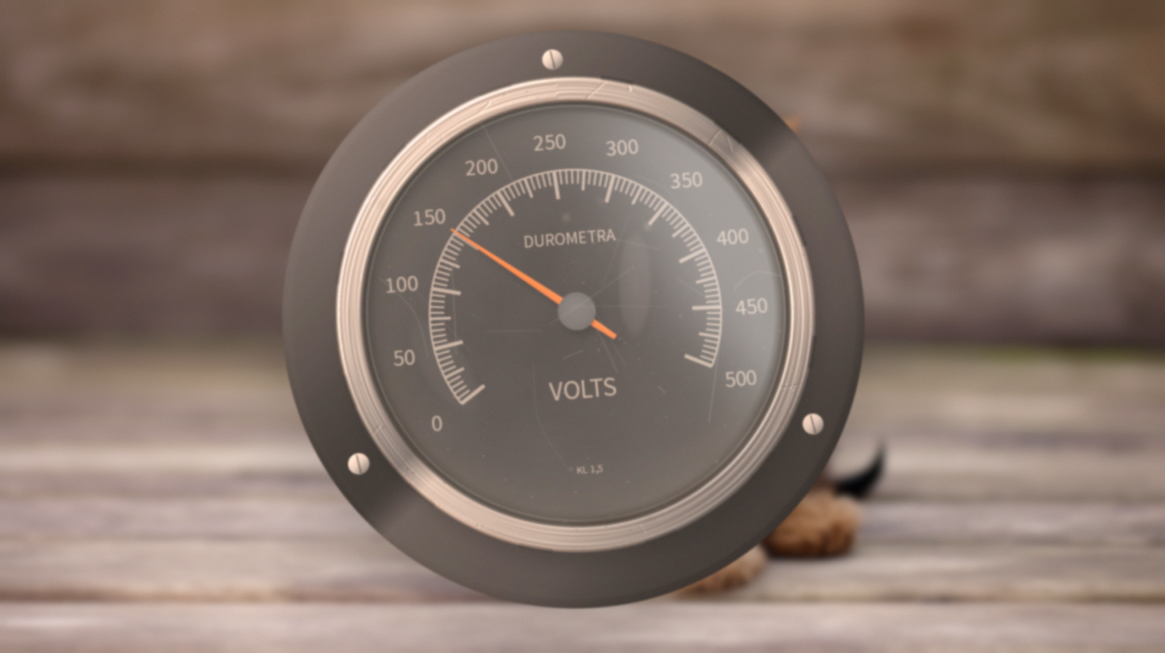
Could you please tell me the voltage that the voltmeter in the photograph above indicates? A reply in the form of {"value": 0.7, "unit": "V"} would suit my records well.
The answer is {"value": 150, "unit": "V"}
